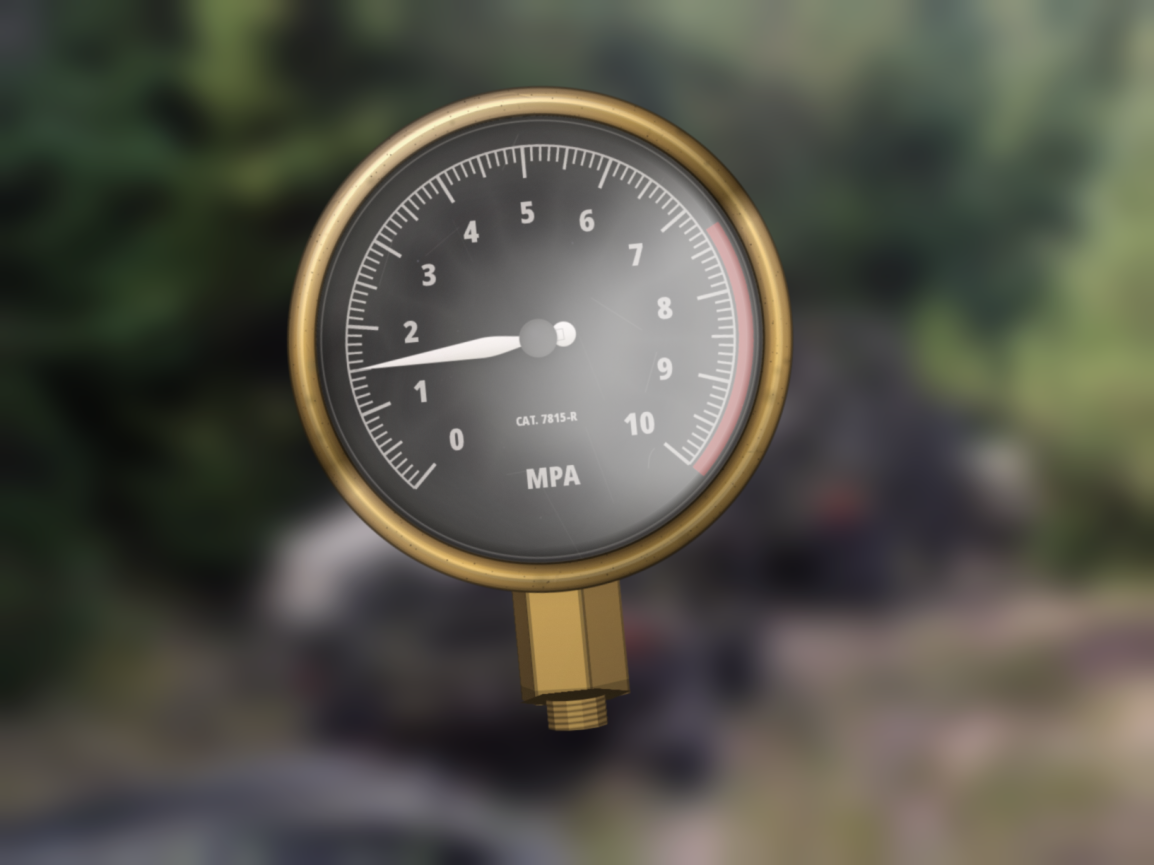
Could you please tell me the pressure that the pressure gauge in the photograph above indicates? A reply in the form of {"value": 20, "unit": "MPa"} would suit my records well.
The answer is {"value": 1.5, "unit": "MPa"}
